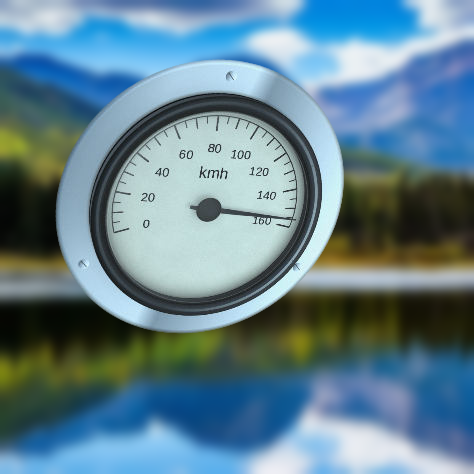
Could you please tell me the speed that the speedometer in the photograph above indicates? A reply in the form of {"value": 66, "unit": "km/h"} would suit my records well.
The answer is {"value": 155, "unit": "km/h"}
